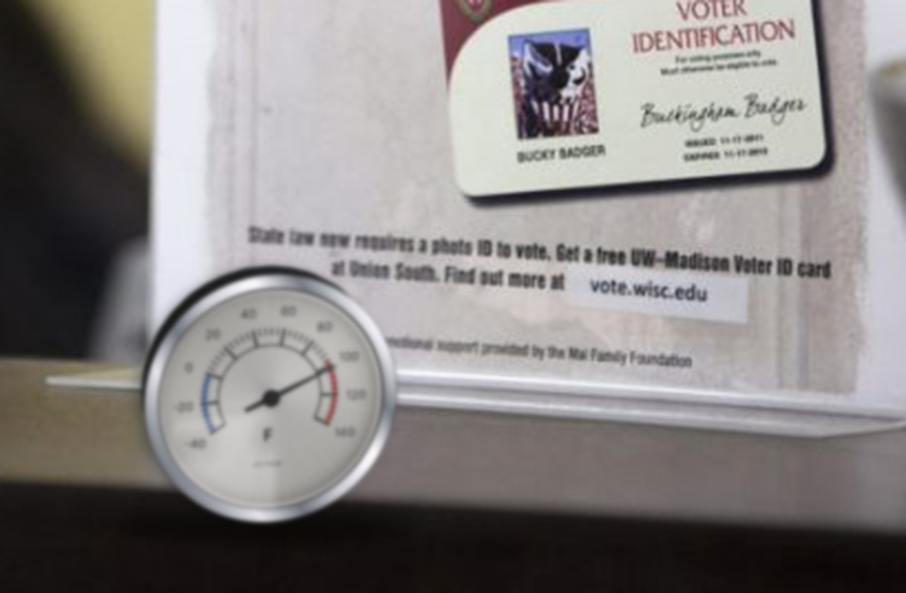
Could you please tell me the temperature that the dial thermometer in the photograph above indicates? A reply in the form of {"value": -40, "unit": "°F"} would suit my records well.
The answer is {"value": 100, "unit": "°F"}
